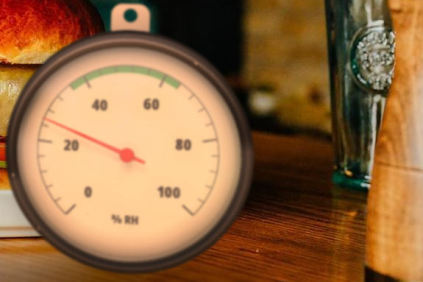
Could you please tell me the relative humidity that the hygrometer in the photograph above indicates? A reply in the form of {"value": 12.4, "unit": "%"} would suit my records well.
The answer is {"value": 26, "unit": "%"}
